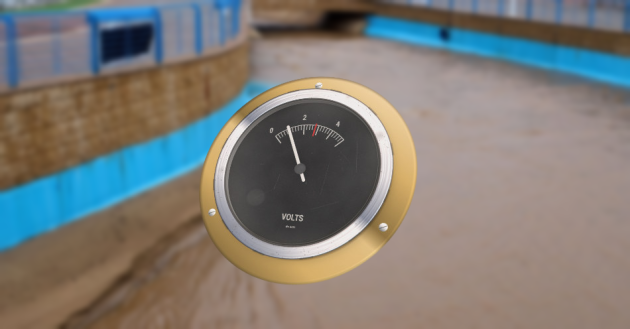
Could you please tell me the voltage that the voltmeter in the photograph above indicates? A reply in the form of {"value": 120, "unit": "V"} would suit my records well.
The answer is {"value": 1, "unit": "V"}
